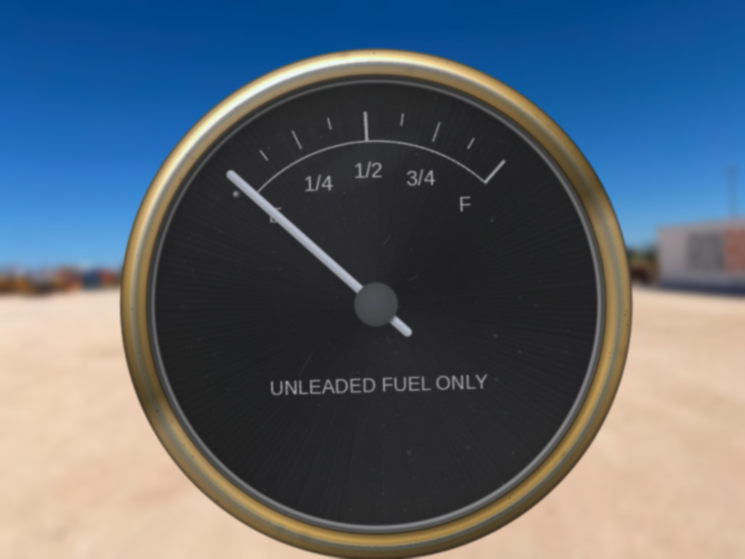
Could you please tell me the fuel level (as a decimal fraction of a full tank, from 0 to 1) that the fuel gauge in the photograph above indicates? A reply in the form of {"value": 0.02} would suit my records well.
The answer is {"value": 0}
